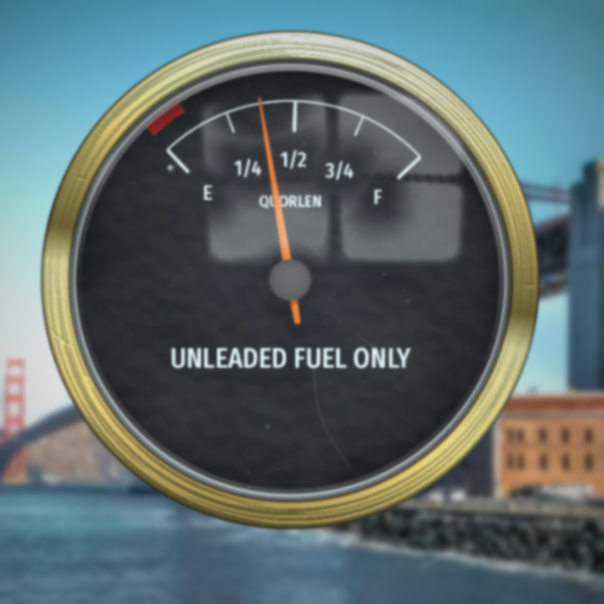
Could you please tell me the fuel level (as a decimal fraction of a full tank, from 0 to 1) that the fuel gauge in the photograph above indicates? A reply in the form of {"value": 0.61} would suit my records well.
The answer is {"value": 0.375}
